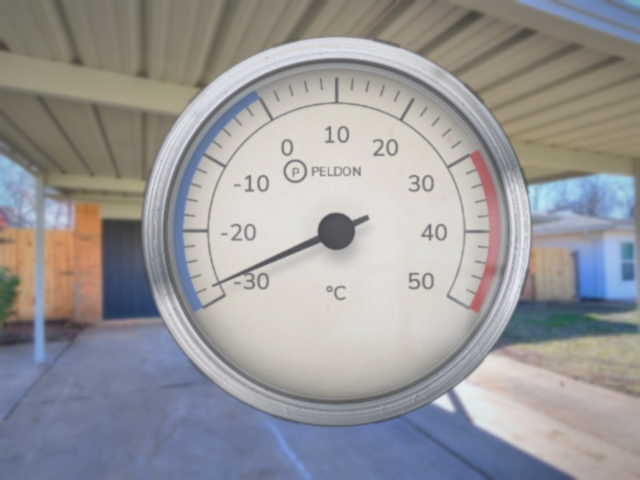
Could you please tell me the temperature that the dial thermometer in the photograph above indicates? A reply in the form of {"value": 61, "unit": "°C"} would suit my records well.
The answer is {"value": -28, "unit": "°C"}
